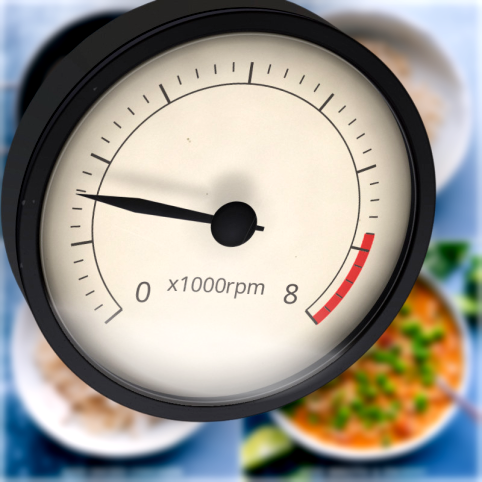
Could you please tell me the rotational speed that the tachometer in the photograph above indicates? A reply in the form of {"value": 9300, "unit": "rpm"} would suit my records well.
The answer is {"value": 1600, "unit": "rpm"}
